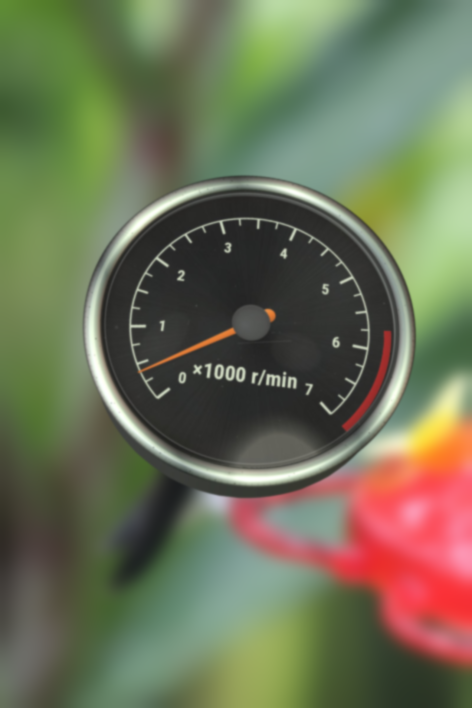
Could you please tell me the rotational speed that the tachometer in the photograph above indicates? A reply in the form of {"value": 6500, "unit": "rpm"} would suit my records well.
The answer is {"value": 375, "unit": "rpm"}
